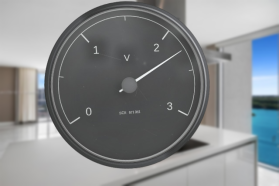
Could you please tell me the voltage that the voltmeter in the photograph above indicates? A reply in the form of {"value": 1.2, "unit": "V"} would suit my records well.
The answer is {"value": 2.25, "unit": "V"}
